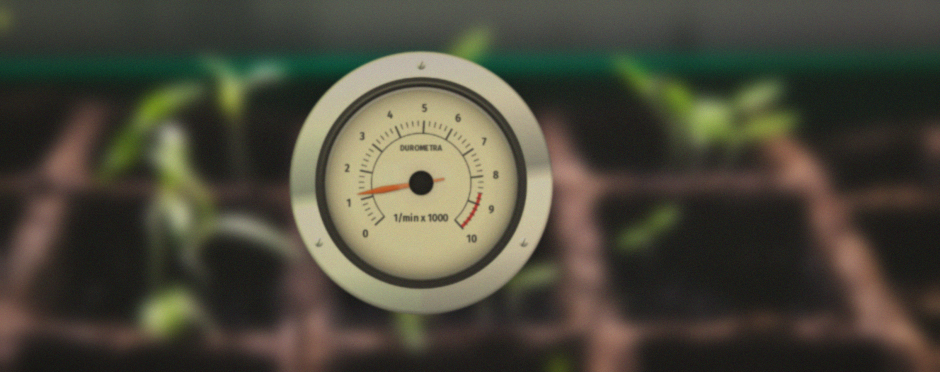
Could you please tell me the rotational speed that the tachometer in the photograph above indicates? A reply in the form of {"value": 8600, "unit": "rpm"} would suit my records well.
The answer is {"value": 1200, "unit": "rpm"}
